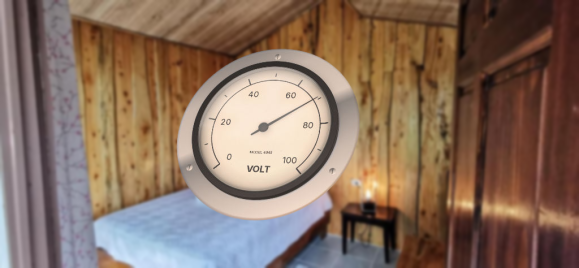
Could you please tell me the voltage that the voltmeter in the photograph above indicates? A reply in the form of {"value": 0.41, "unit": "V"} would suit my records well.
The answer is {"value": 70, "unit": "V"}
